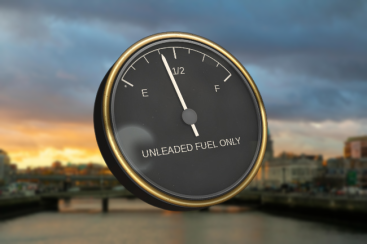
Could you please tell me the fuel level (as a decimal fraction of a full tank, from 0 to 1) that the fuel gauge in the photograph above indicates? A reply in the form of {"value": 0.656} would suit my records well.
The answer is {"value": 0.375}
